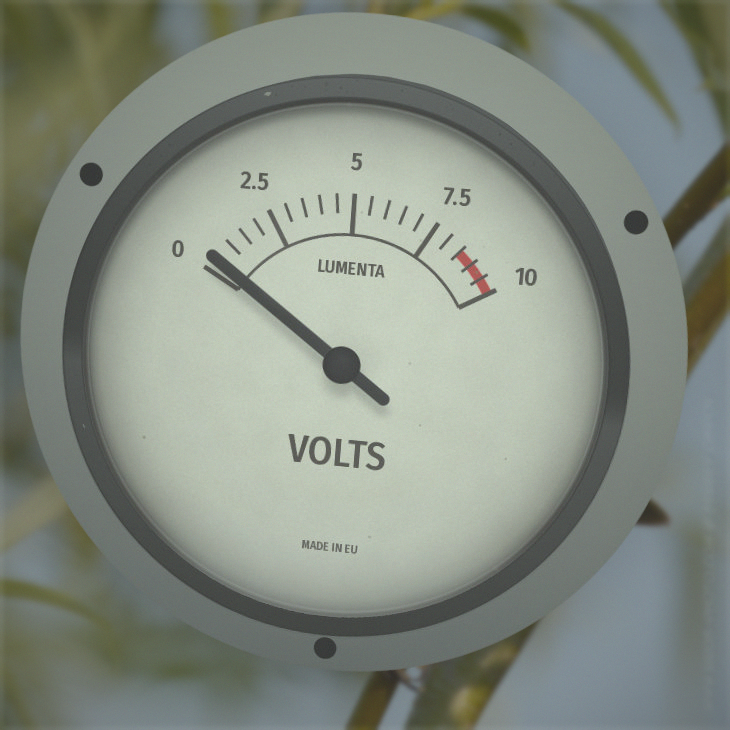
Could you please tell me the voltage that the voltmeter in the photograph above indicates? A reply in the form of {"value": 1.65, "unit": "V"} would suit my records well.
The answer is {"value": 0.5, "unit": "V"}
